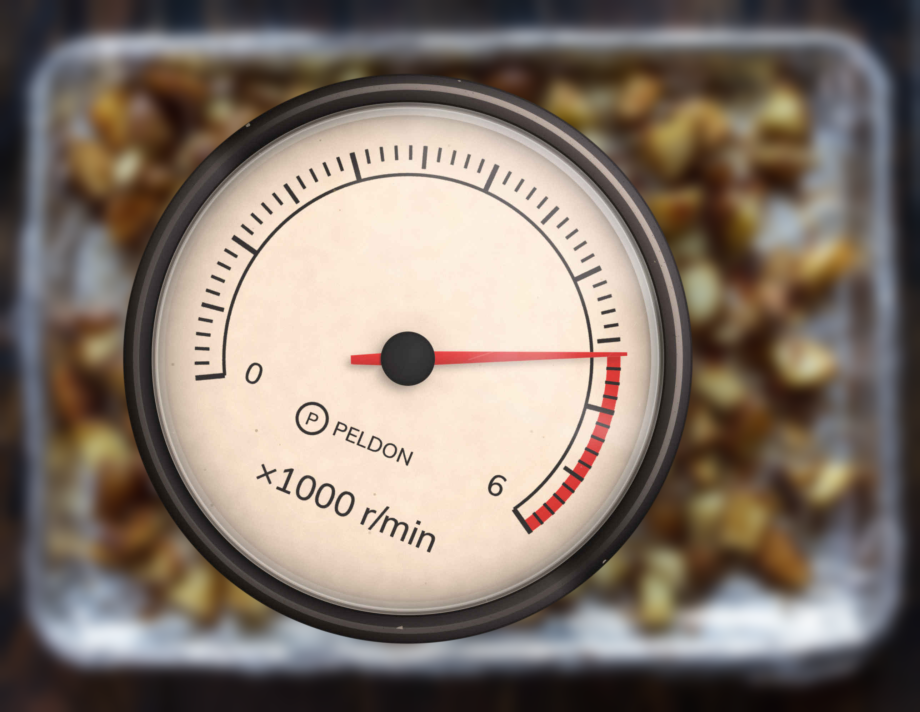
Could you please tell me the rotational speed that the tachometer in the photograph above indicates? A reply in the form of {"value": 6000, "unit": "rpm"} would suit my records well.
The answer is {"value": 4600, "unit": "rpm"}
